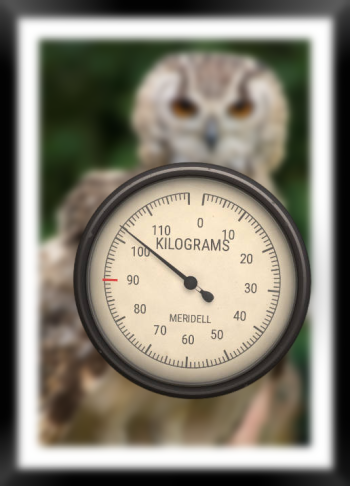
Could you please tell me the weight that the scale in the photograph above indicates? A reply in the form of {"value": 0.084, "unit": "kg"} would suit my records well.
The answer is {"value": 103, "unit": "kg"}
